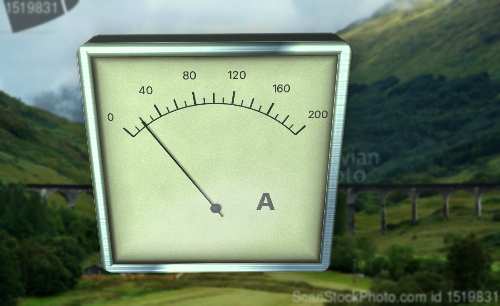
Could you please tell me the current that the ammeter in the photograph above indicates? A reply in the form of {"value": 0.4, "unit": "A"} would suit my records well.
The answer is {"value": 20, "unit": "A"}
